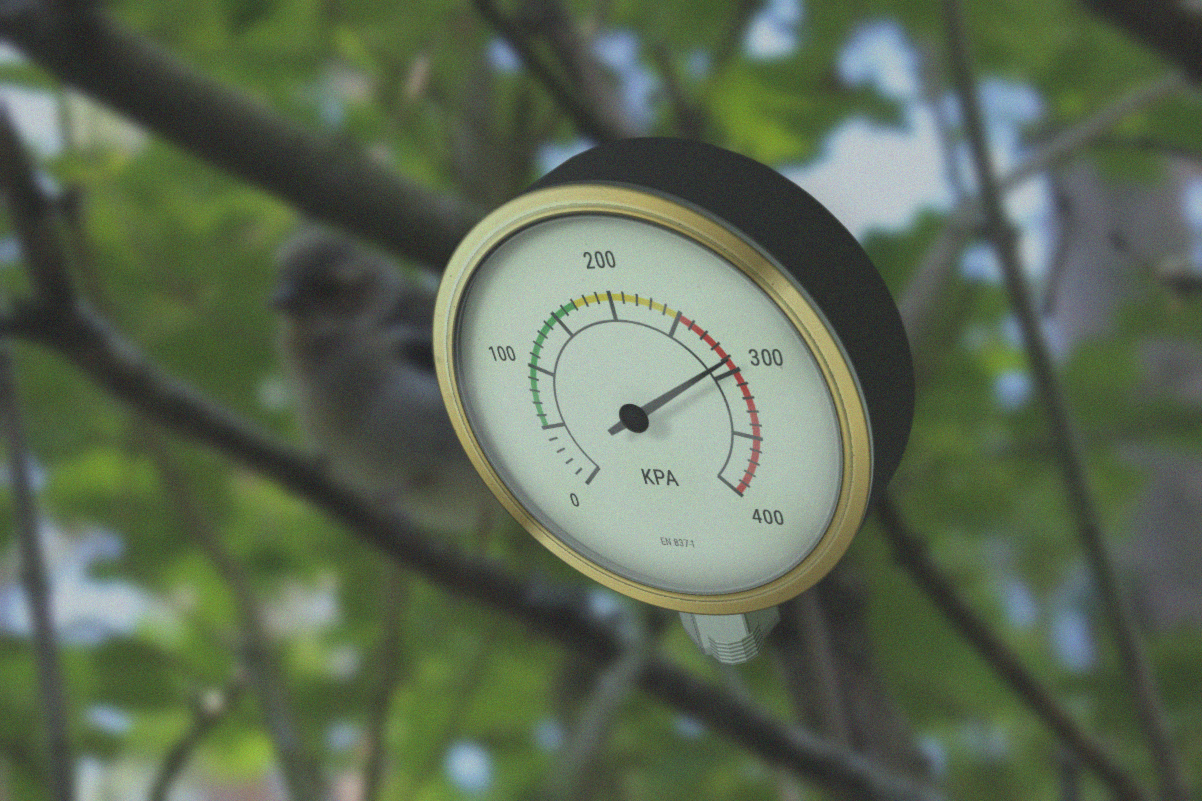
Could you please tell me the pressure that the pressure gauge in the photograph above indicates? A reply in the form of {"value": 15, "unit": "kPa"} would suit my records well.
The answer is {"value": 290, "unit": "kPa"}
